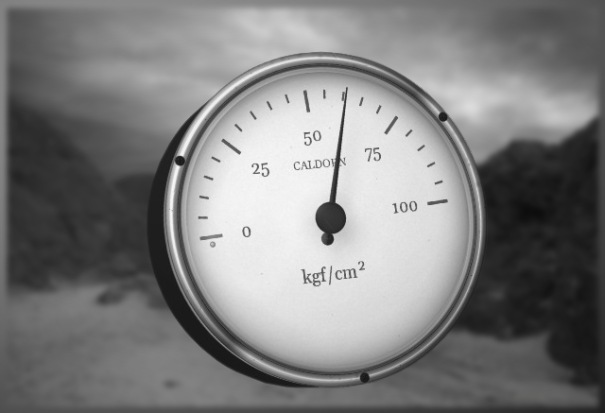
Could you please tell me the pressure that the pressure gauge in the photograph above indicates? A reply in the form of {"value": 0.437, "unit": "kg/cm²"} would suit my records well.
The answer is {"value": 60, "unit": "kg/cm²"}
